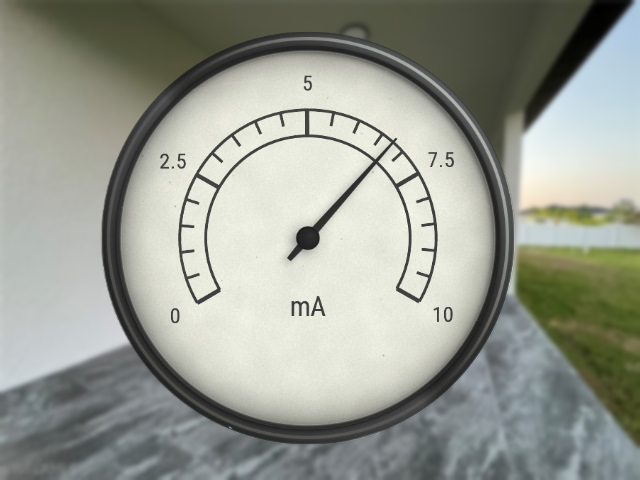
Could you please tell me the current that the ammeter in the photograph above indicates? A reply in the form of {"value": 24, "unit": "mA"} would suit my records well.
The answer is {"value": 6.75, "unit": "mA"}
